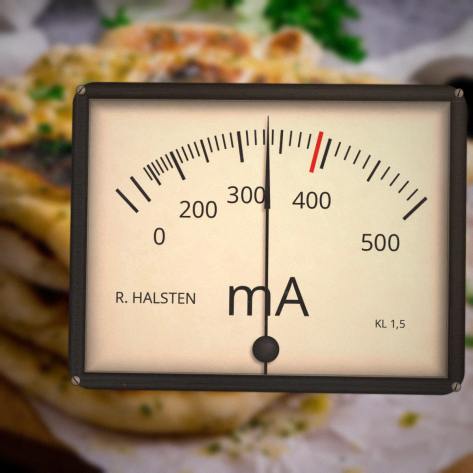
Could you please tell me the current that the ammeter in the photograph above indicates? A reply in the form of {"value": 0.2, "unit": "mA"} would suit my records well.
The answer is {"value": 335, "unit": "mA"}
